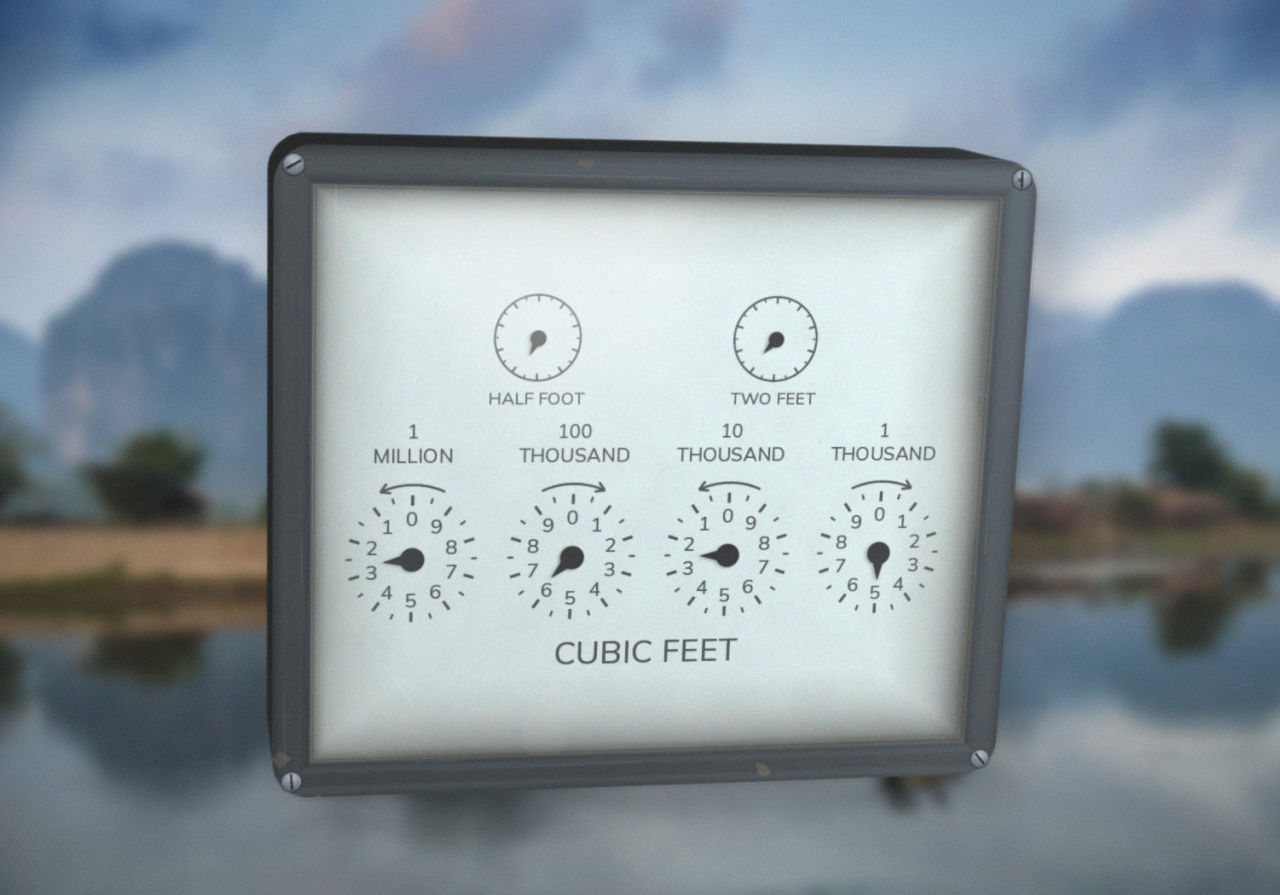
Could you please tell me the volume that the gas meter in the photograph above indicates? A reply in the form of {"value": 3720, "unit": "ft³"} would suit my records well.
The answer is {"value": 262500, "unit": "ft³"}
